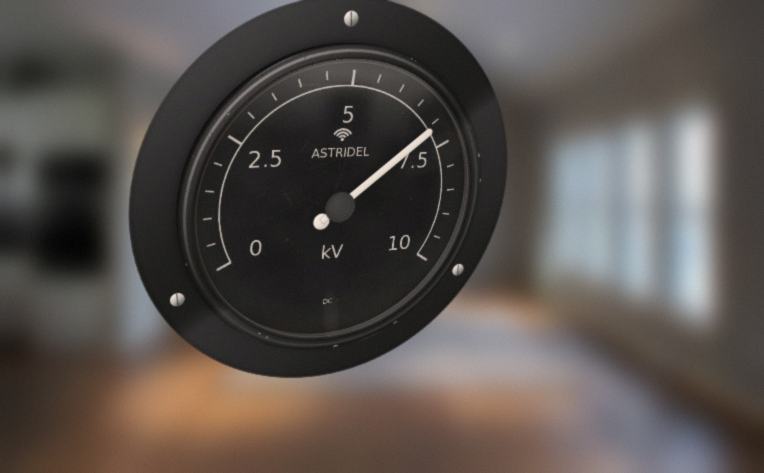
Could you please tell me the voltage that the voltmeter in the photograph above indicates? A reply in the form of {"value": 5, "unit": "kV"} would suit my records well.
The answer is {"value": 7, "unit": "kV"}
